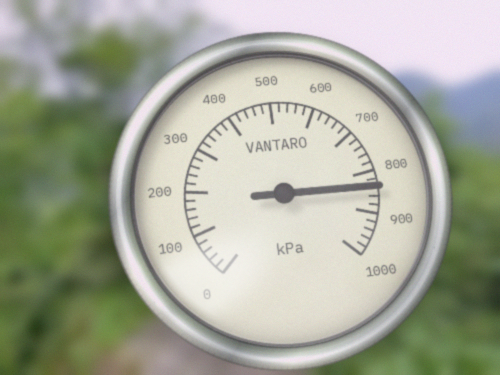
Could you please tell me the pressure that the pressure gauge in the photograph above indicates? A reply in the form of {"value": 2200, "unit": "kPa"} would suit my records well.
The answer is {"value": 840, "unit": "kPa"}
